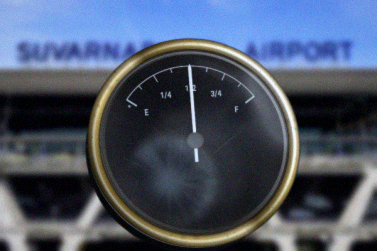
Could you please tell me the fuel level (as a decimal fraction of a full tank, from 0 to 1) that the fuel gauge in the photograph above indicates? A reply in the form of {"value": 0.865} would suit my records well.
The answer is {"value": 0.5}
